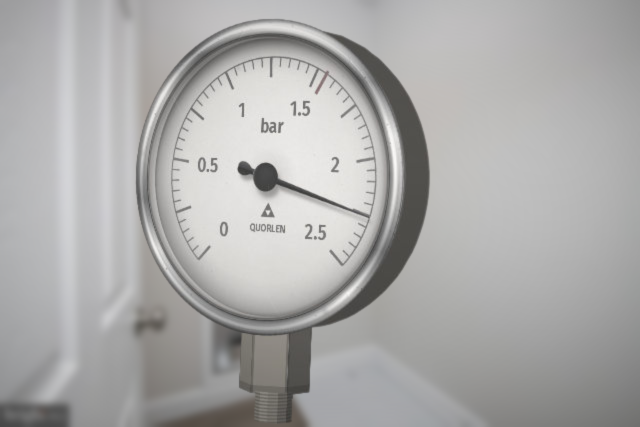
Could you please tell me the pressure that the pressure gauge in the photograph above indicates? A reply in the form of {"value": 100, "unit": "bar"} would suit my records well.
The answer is {"value": 2.25, "unit": "bar"}
